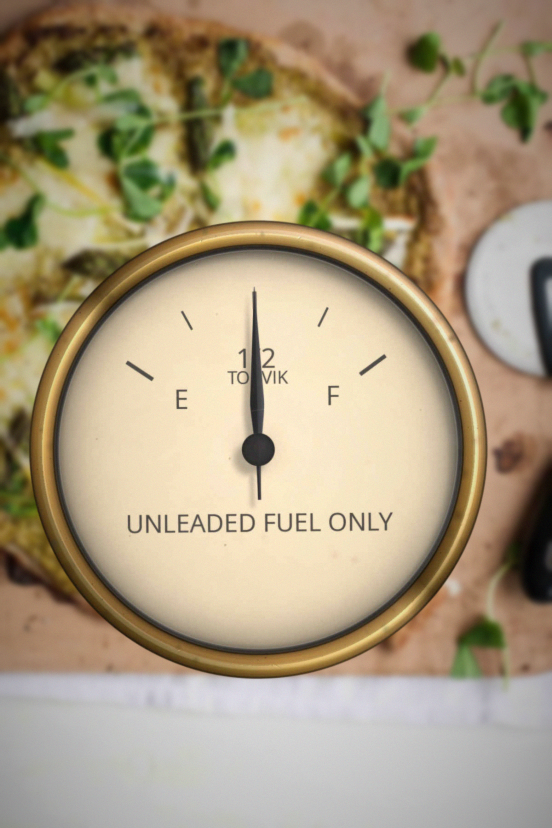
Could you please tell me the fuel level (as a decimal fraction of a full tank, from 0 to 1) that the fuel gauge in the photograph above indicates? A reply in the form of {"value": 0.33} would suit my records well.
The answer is {"value": 0.5}
